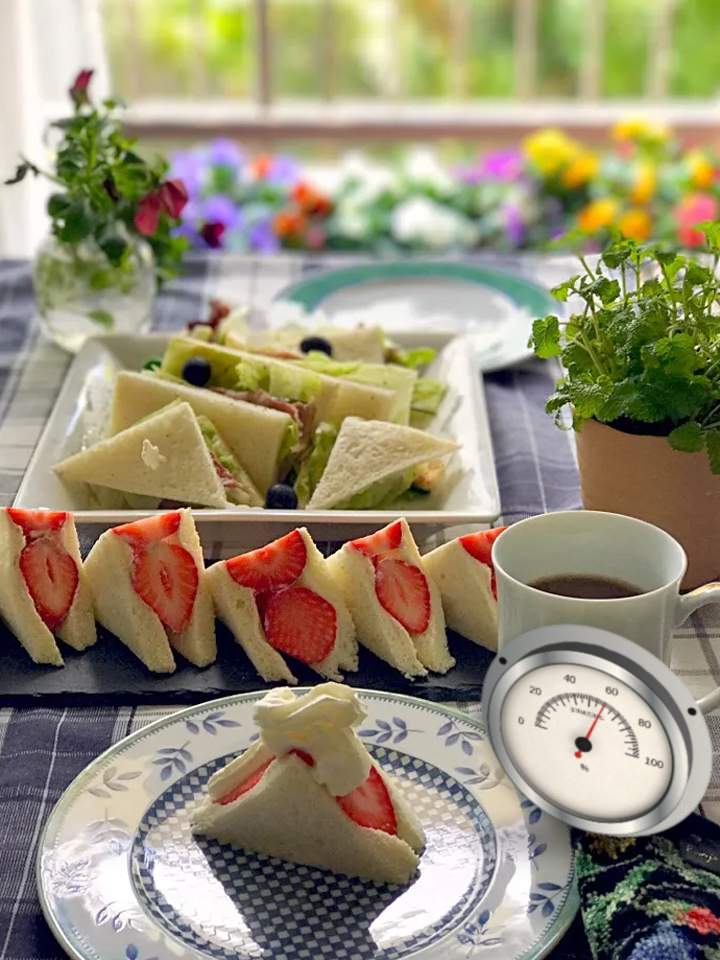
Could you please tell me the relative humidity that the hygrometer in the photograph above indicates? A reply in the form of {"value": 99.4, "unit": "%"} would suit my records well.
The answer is {"value": 60, "unit": "%"}
